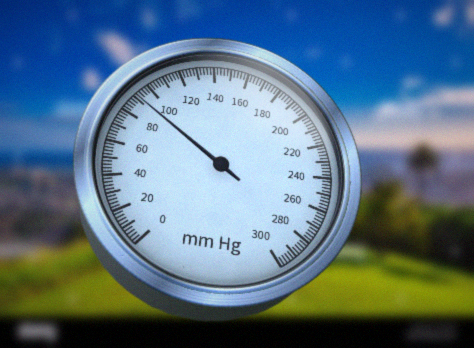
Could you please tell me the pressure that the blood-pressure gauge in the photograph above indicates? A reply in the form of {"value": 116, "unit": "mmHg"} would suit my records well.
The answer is {"value": 90, "unit": "mmHg"}
